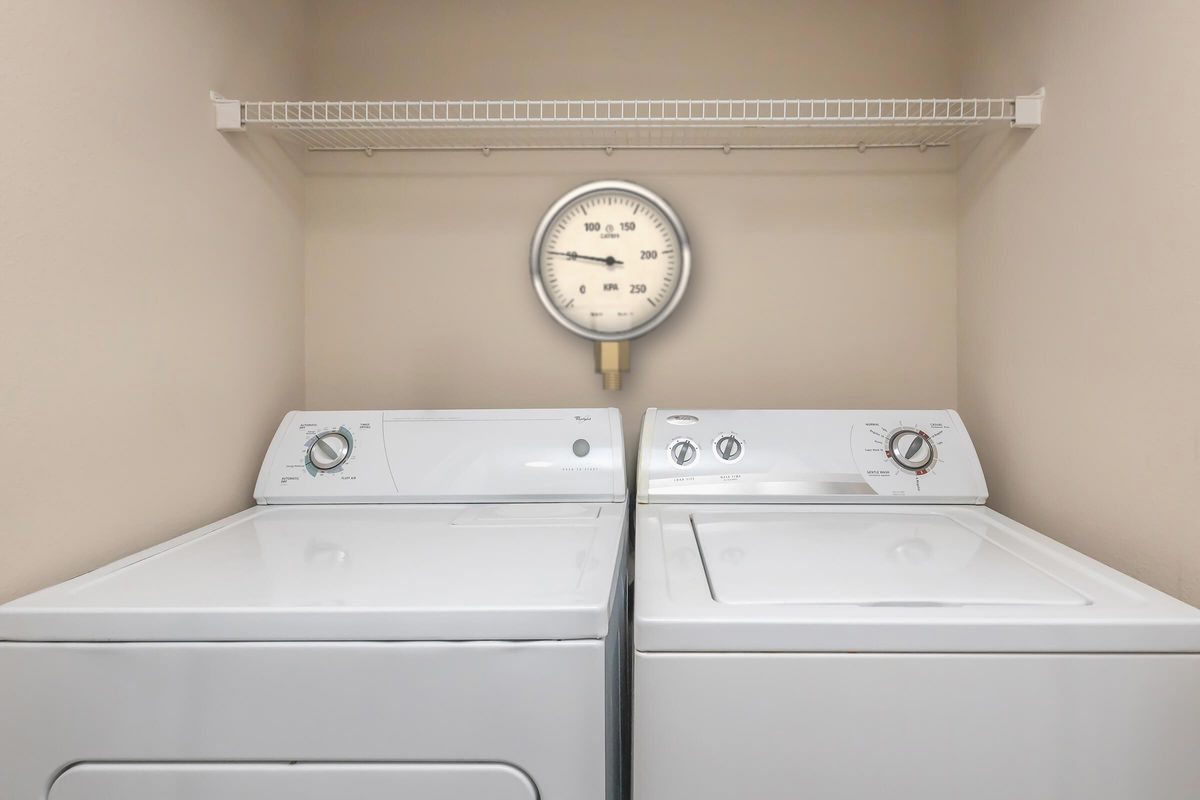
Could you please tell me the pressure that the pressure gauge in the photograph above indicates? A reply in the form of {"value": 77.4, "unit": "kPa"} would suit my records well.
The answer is {"value": 50, "unit": "kPa"}
